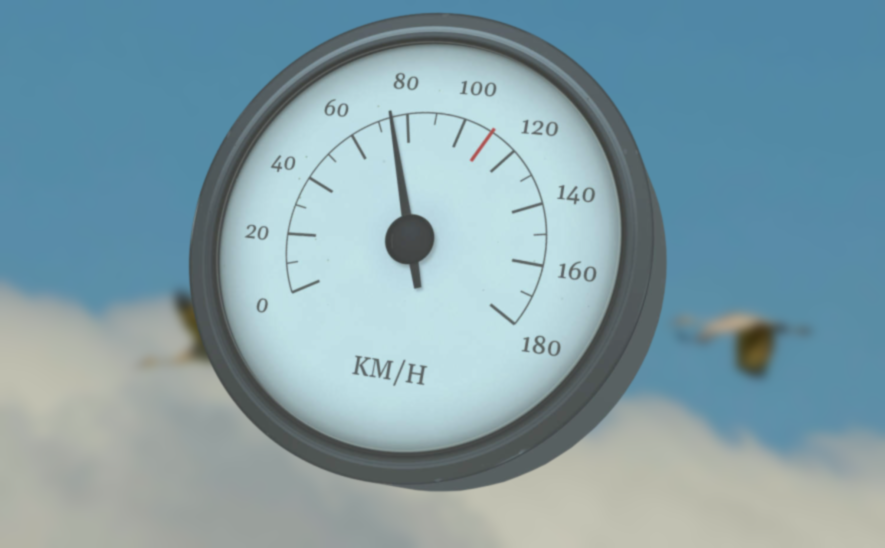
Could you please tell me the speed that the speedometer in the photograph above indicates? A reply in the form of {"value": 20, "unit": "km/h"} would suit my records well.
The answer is {"value": 75, "unit": "km/h"}
